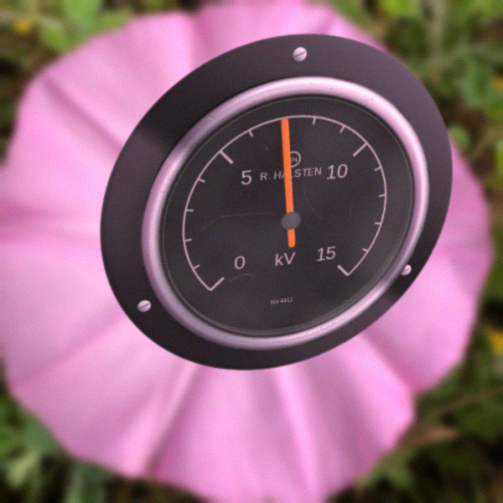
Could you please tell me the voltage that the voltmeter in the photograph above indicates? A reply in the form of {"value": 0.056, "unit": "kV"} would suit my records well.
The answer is {"value": 7, "unit": "kV"}
